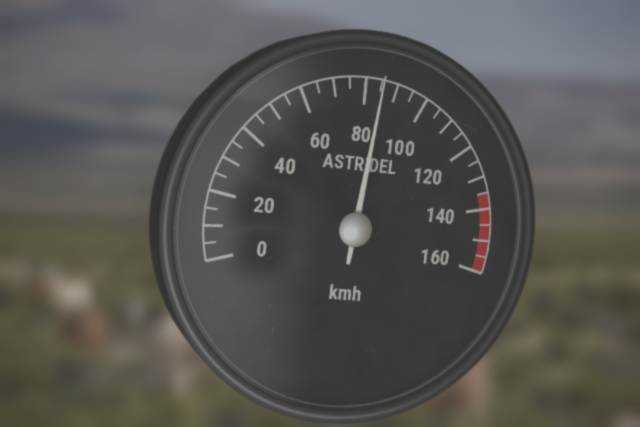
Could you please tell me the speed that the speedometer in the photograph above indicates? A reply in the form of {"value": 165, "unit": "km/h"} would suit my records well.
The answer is {"value": 85, "unit": "km/h"}
